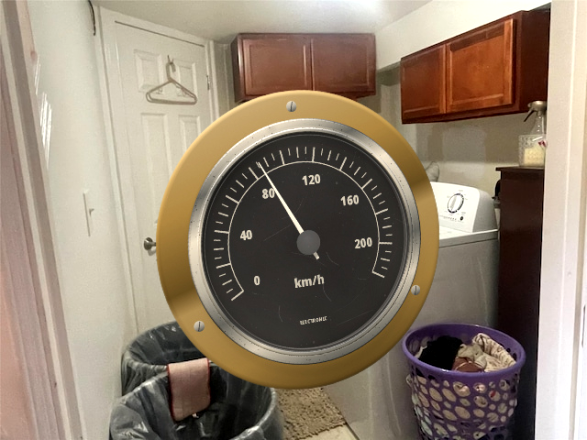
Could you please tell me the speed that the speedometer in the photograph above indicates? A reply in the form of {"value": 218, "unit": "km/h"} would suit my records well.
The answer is {"value": 85, "unit": "km/h"}
